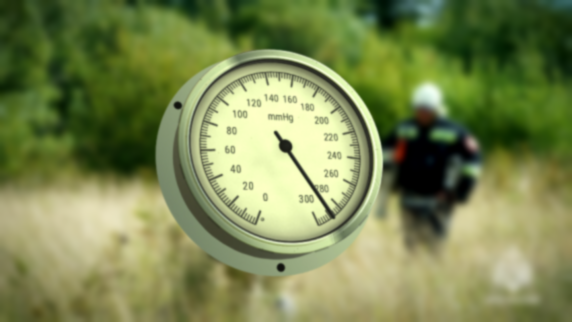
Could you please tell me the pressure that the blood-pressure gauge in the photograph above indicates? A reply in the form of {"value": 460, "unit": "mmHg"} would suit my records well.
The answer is {"value": 290, "unit": "mmHg"}
